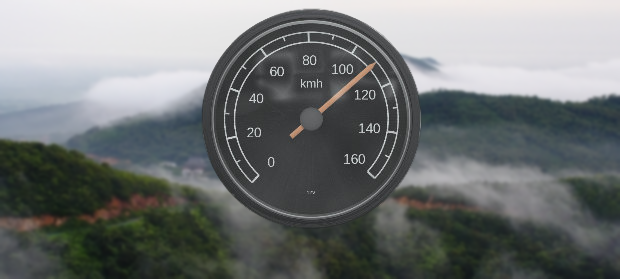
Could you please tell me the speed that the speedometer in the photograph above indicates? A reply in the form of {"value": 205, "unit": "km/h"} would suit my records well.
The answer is {"value": 110, "unit": "km/h"}
